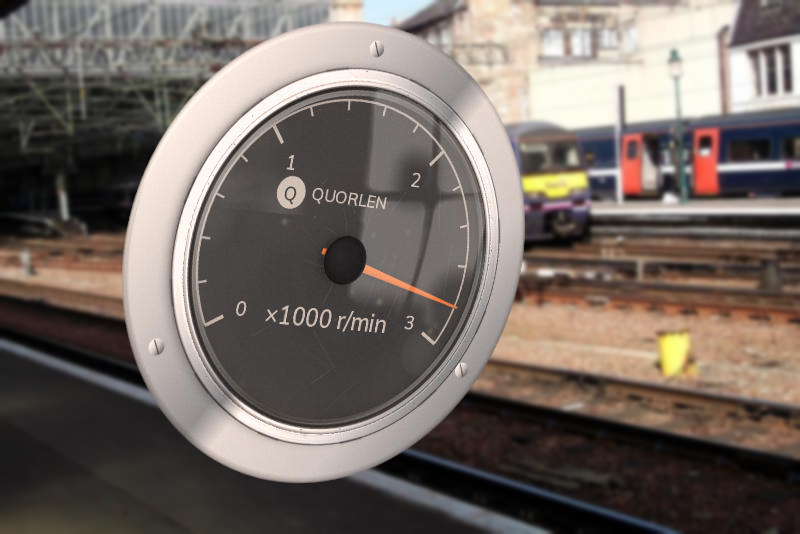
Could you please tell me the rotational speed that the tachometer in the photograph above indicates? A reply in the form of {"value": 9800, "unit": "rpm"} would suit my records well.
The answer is {"value": 2800, "unit": "rpm"}
